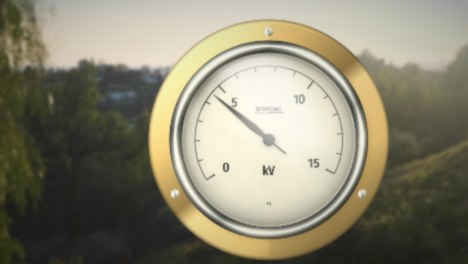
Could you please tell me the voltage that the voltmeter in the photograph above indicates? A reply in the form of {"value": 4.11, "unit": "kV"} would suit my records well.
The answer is {"value": 4.5, "unit": "kV"}
